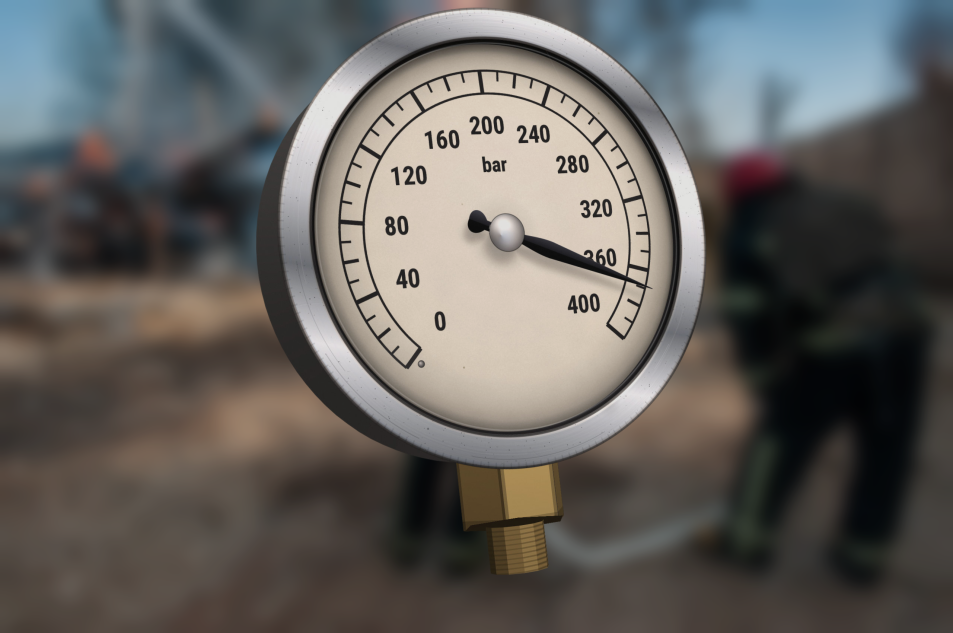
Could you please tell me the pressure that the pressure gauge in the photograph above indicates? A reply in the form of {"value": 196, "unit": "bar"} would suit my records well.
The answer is {"value": 370, "unit": "bar"}
